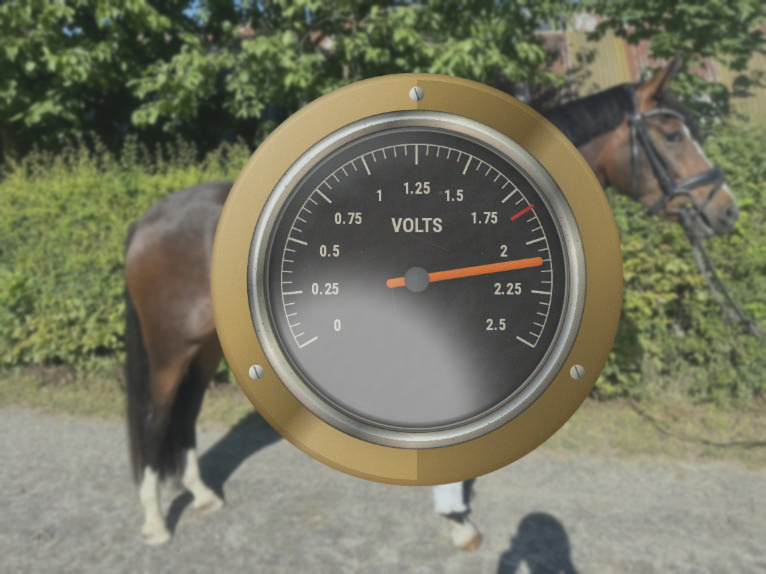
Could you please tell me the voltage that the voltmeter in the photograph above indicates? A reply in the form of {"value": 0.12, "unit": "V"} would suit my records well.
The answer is {"value": 2.1, "unit": "V"}
